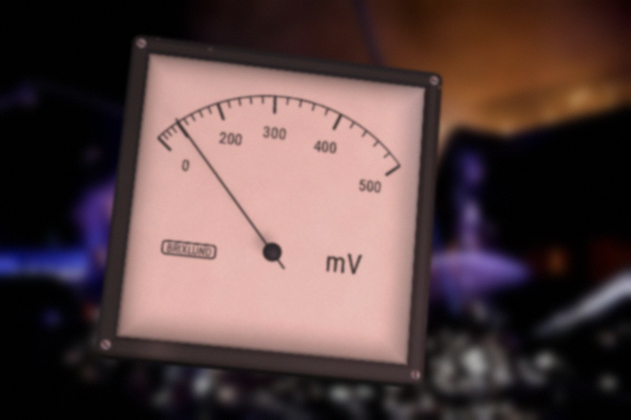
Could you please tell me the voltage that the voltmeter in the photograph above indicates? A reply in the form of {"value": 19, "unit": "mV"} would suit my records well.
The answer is {"value": 100, "unit": "mV"}
